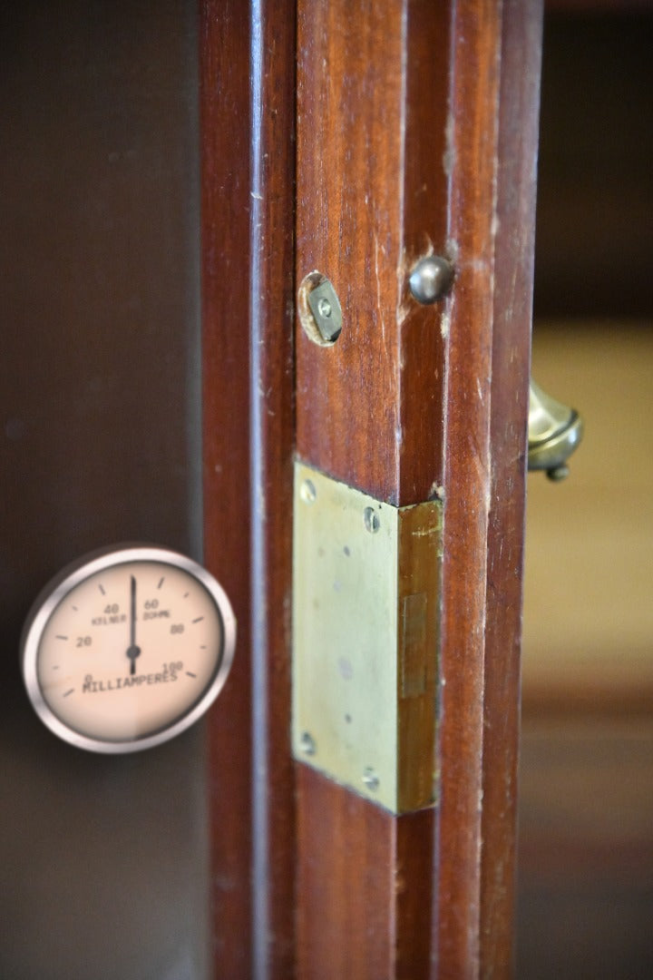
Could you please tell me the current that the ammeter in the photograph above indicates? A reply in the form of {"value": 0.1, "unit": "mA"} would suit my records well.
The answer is {"value": 50, "unit": "mA"}
